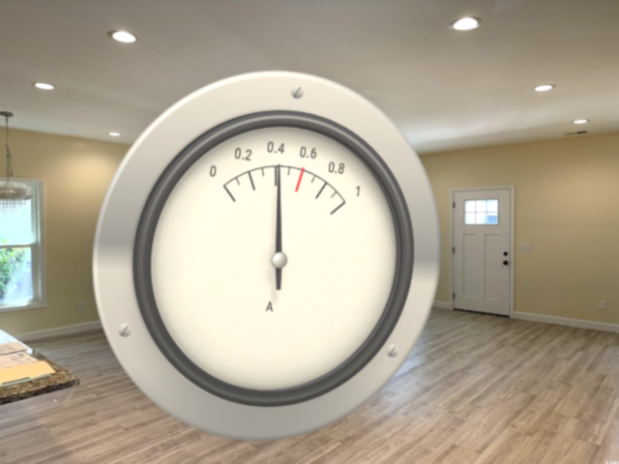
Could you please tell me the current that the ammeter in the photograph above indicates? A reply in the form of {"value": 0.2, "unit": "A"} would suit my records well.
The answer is {"value": 0.4, "unit": "A"}
